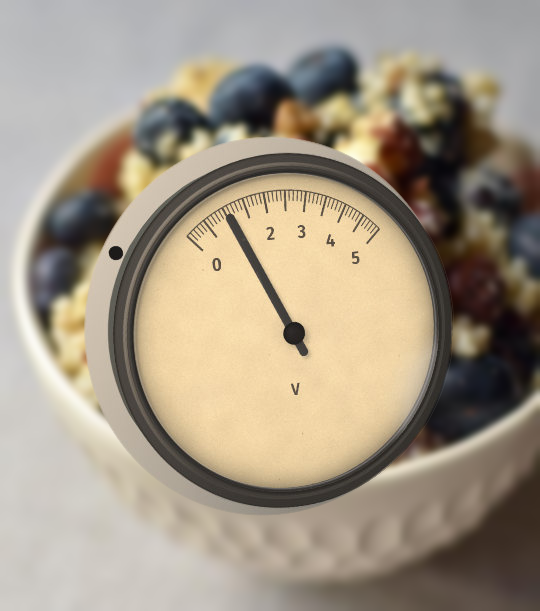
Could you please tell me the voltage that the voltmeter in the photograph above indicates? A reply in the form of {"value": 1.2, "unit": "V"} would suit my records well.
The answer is {"value": 1, "unit": "V"}
